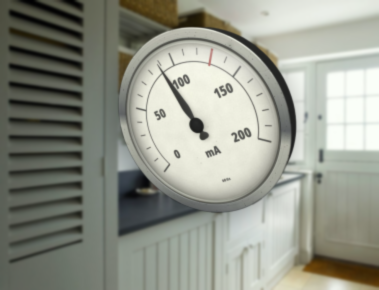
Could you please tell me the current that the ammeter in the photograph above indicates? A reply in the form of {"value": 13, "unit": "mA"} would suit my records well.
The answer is {"value": 90, "unit": "mA"}
